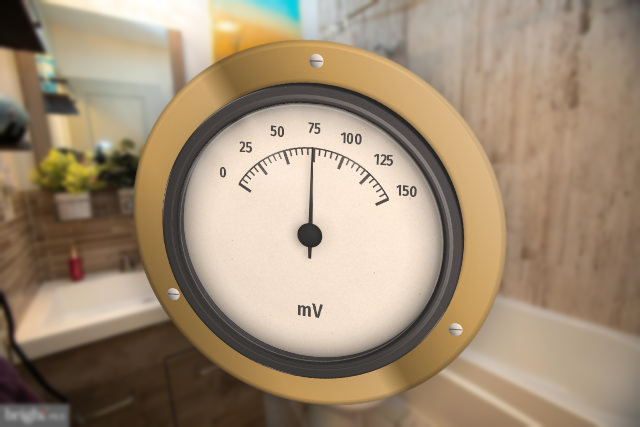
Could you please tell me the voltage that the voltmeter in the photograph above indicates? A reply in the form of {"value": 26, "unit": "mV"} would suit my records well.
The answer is {"value": 75, "unit": "mV"}
